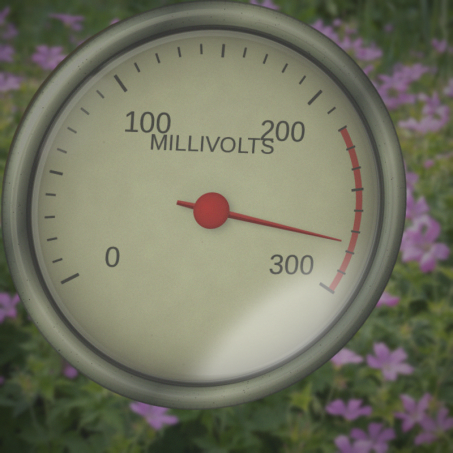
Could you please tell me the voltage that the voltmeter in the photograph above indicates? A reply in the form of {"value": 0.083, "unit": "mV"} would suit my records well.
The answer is {"value": 275, "unit": "mV"}
